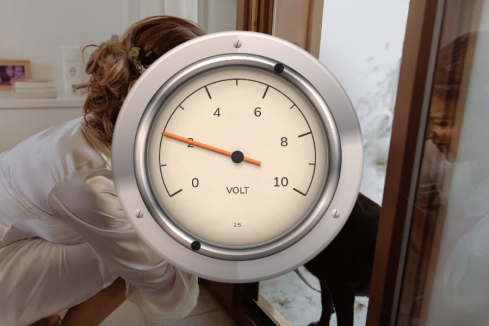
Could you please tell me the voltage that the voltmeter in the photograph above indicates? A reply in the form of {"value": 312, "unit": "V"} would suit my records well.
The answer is {"value": 2, "unit": "V"}
